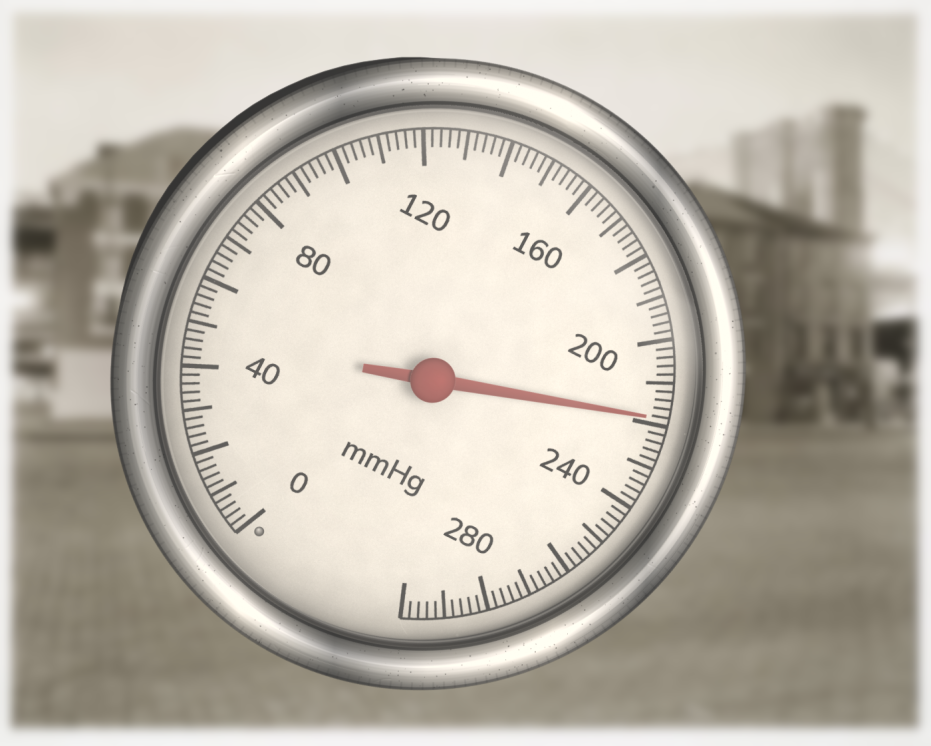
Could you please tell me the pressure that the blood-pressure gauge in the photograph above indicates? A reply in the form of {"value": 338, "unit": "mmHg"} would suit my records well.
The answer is {"value": 218, "unit": "mmHg"}
